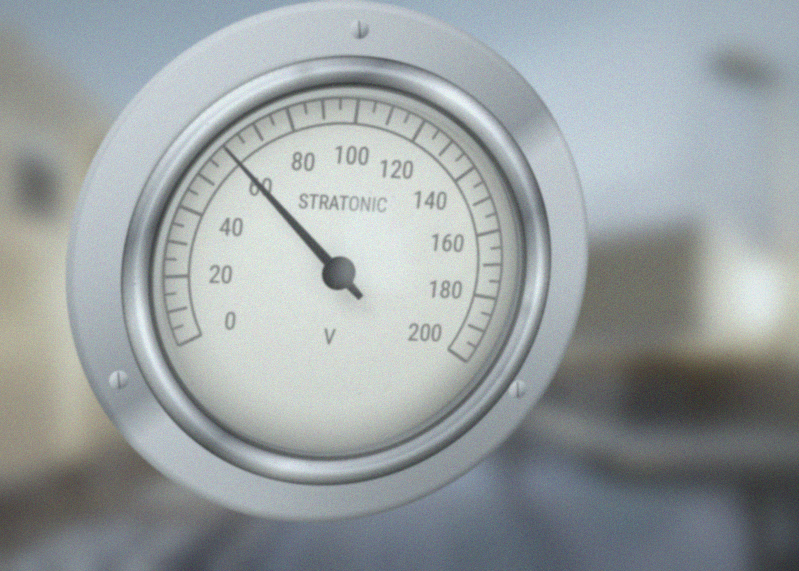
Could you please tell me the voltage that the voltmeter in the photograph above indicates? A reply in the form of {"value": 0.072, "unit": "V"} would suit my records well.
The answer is {"value": 60, "unit": "V"}
